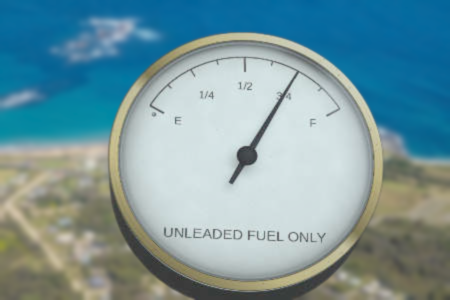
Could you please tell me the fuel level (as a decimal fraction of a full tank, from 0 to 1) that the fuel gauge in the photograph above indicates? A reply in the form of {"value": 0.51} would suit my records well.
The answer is {"value": 0.75}
